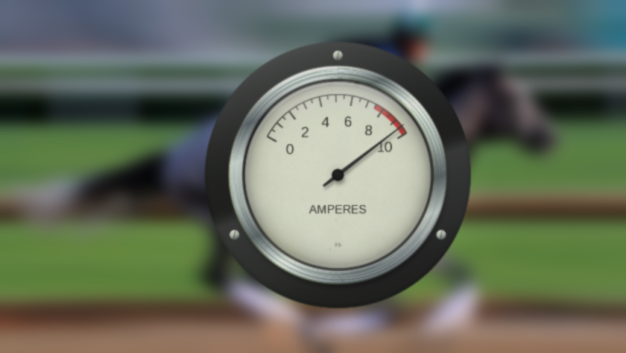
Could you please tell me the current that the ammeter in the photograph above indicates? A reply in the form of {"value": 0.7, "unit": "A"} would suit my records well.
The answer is {"value": 9.5, "unit": "A"}
